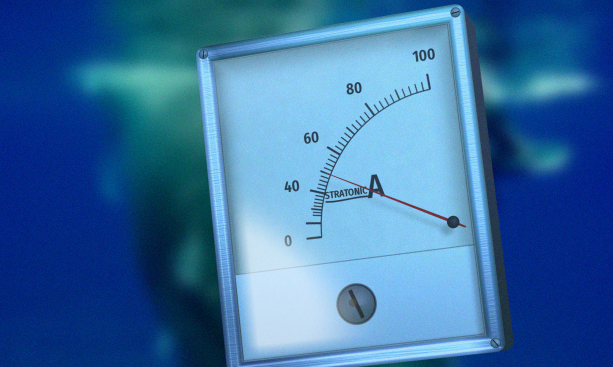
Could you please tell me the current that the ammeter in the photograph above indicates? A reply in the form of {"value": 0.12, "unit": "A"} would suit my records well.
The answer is {"value": 50, "unit": "A"}
